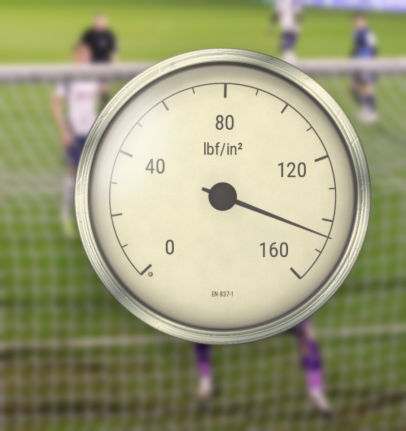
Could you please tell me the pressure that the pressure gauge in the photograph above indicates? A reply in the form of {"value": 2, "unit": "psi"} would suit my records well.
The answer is {"value": 145, "unit": "psi"}
